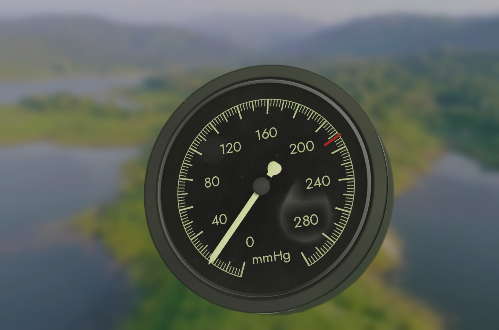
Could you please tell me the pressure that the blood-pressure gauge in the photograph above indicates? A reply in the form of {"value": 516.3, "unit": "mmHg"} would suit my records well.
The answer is {"value": 20, "unit": "mmHg"}
